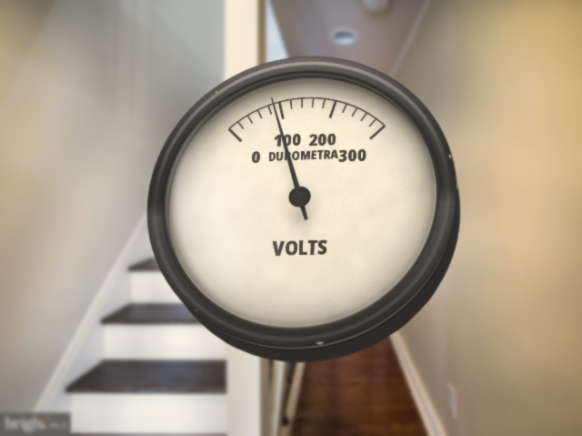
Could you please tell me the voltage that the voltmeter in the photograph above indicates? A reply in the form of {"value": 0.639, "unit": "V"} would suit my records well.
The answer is {"value": 90, "unit": "V"}
